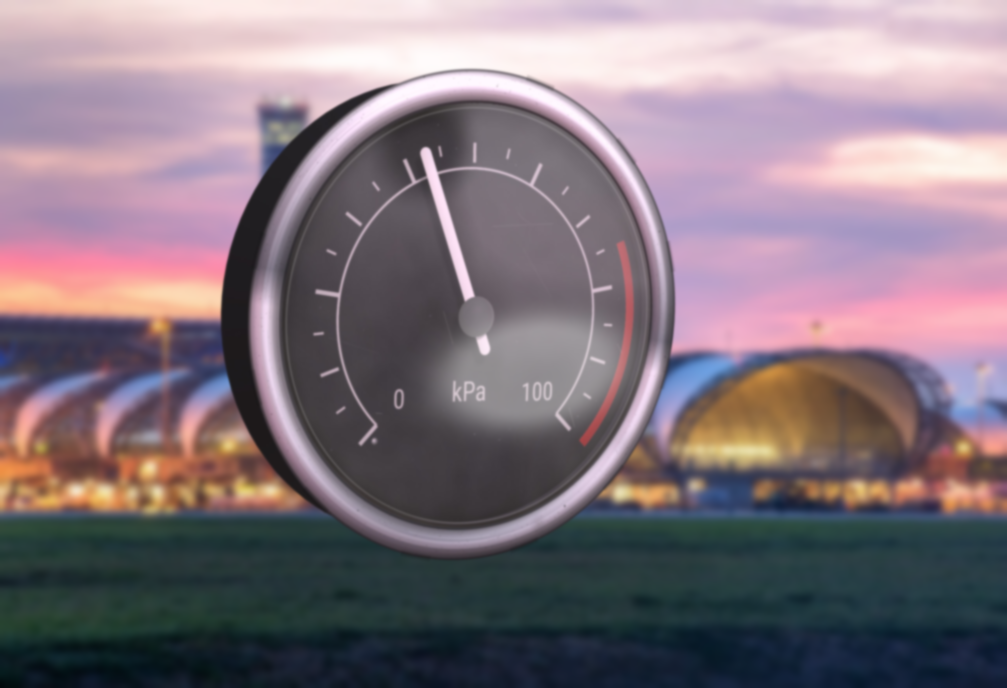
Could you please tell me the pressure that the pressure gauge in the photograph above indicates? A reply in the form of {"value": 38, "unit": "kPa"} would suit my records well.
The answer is {"value": 42.5, "unit": "kPa"}
